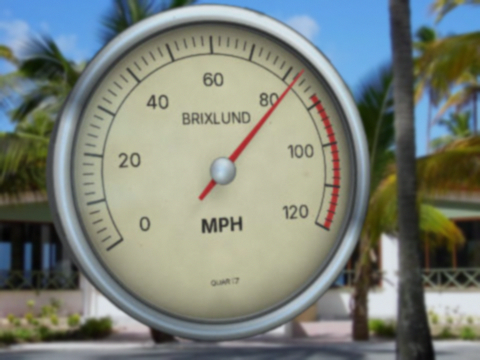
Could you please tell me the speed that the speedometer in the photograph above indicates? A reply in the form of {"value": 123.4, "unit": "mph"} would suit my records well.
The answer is {"value": 82, "unit": "mph"}
